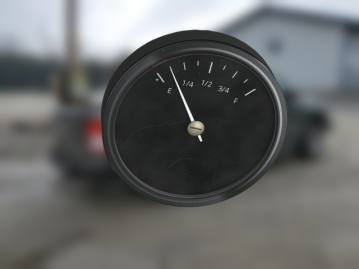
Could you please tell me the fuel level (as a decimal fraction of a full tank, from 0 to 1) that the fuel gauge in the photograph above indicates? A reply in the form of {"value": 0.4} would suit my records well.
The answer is {"value": 0.125}
